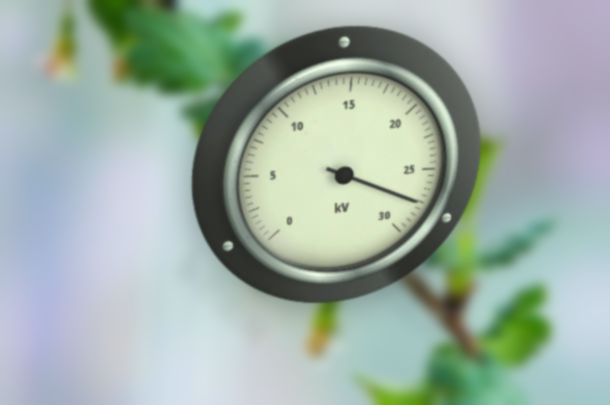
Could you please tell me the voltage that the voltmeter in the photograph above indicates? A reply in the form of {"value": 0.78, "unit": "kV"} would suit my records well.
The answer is {"value": 27.5, "unit": "kV"}
